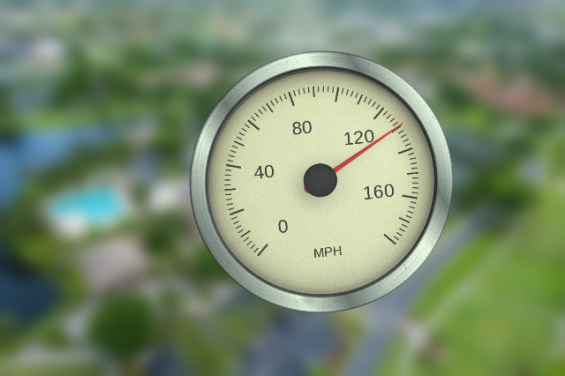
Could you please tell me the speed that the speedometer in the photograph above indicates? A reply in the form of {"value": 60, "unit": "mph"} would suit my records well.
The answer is {"value": 130, "unit": "mph"}
